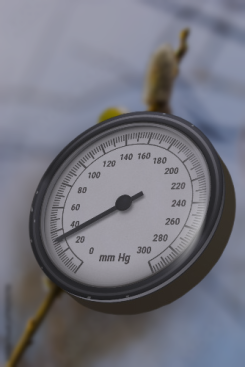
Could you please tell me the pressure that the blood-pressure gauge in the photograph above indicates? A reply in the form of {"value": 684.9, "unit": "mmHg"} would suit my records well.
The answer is {"value": 30, "unit": "mmHg"}
